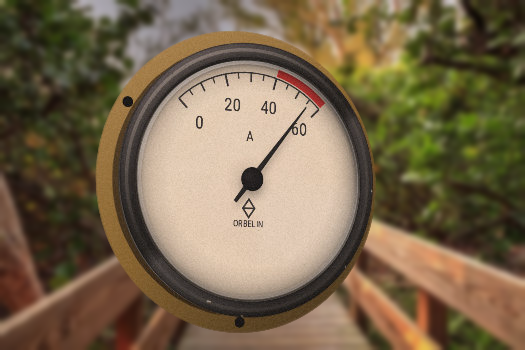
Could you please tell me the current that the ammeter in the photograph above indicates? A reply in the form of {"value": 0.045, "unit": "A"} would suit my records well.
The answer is {"value": 55, "unit": "A"}
